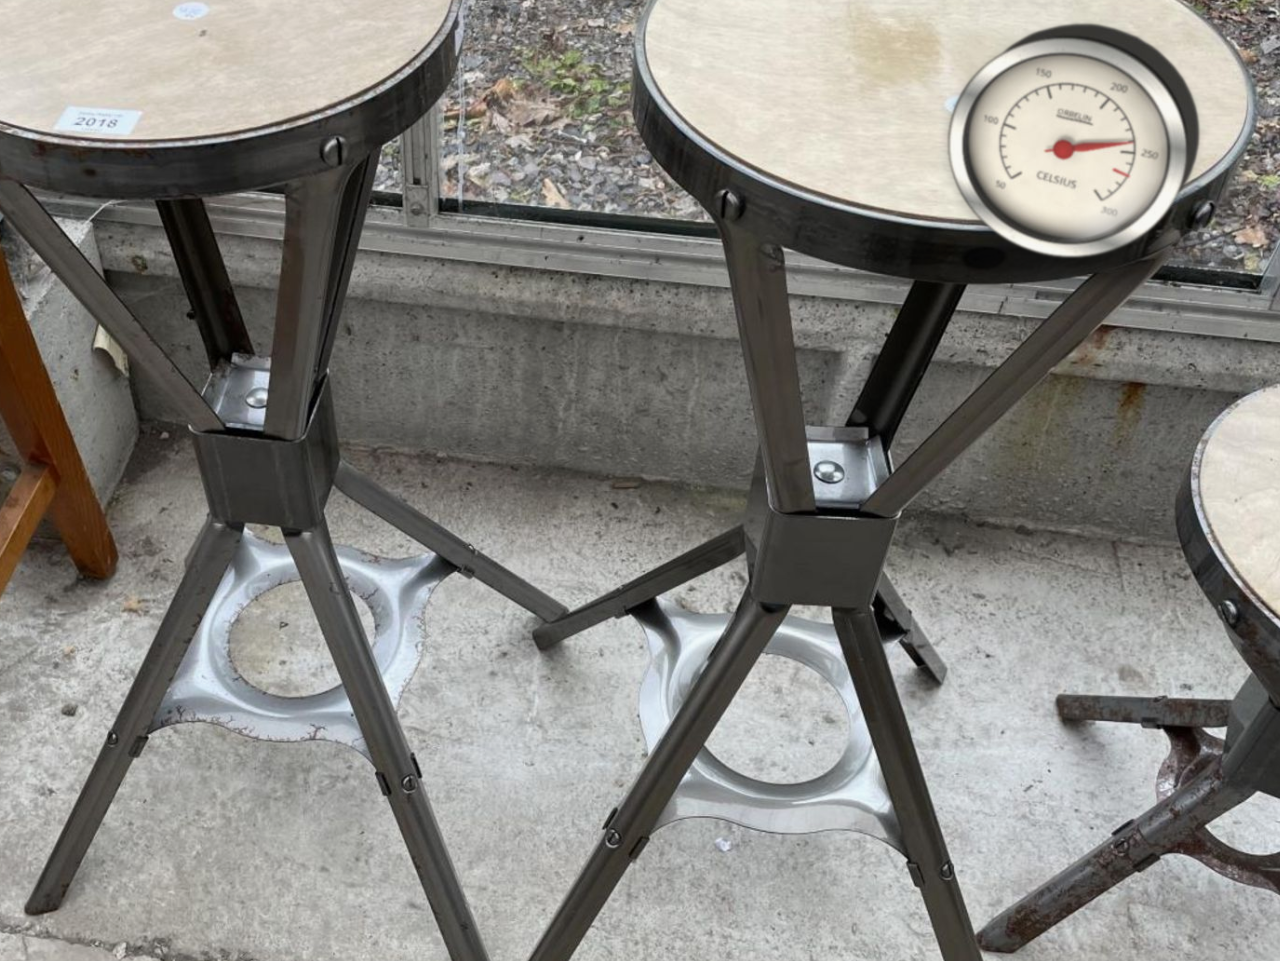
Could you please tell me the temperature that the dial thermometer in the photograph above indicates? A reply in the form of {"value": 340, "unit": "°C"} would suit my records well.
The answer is {"value": 240, "unit": "°C"}
